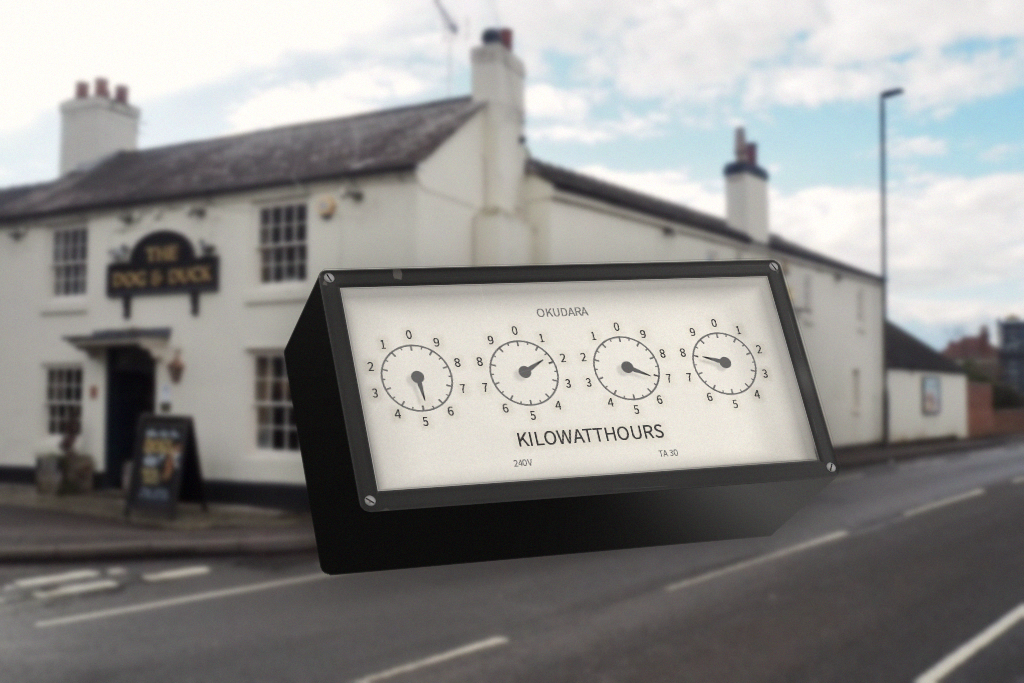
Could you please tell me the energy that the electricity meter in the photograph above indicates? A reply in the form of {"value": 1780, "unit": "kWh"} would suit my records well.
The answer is {"value": 5168, "unit": "kWh"}
